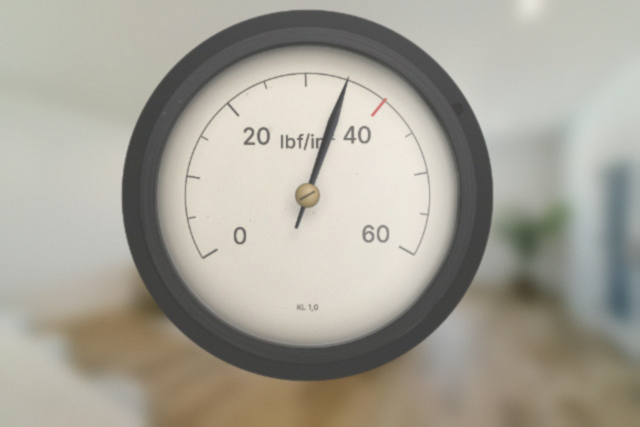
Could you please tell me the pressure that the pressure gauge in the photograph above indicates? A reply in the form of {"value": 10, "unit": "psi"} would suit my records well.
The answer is {"value": 35, "unit": "psi"}
